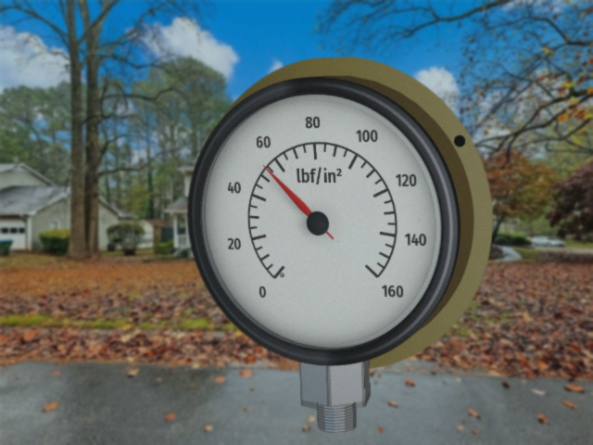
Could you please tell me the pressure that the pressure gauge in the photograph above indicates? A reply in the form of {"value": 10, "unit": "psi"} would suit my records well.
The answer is {"value": 55, "unit": "psi"}
